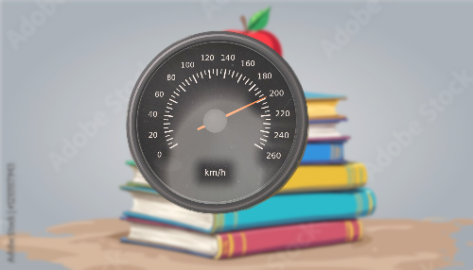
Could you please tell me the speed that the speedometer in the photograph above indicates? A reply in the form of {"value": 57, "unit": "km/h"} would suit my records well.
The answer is {"value": 200, "unit": "km/h"}
